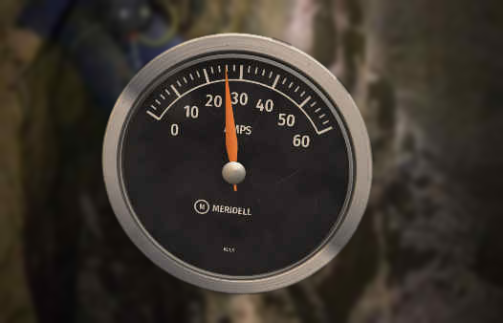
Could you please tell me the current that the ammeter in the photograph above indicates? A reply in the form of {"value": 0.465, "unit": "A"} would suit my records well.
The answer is {"value": 26, "unit": "A"}
